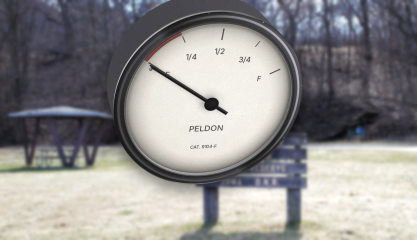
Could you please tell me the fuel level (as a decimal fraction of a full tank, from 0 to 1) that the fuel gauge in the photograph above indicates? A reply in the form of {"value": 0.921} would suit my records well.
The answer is {"value": 0}
